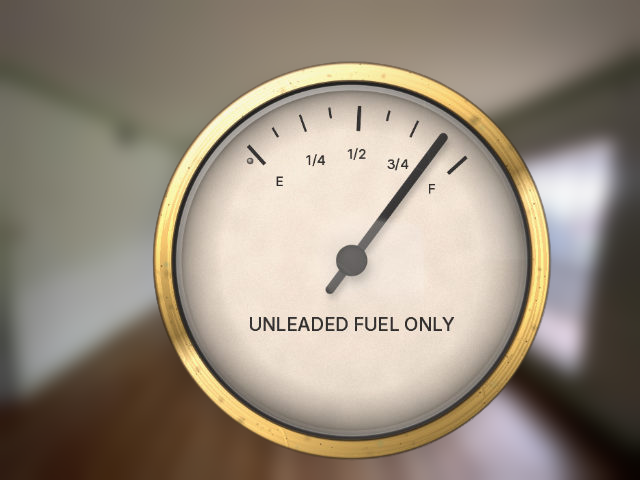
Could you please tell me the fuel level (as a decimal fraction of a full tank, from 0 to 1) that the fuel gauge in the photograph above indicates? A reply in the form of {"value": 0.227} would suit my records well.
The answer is {"value": 0.875}
